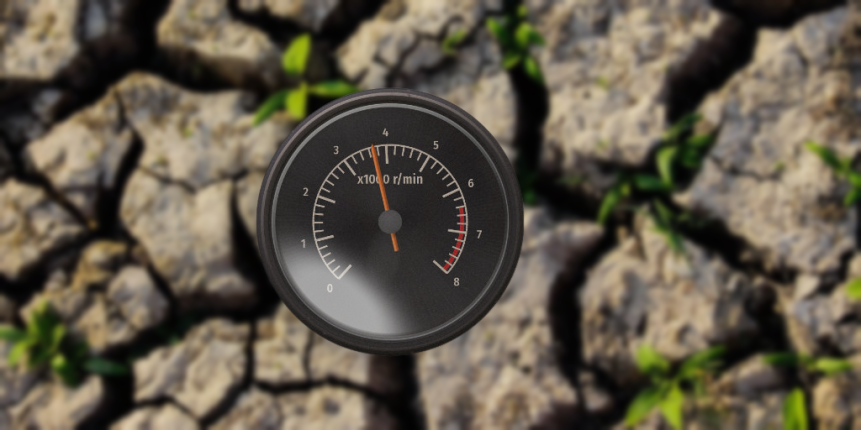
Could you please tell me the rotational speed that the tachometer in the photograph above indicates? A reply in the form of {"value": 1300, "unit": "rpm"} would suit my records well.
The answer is {"value": 3700, "unit": "rpm"}
